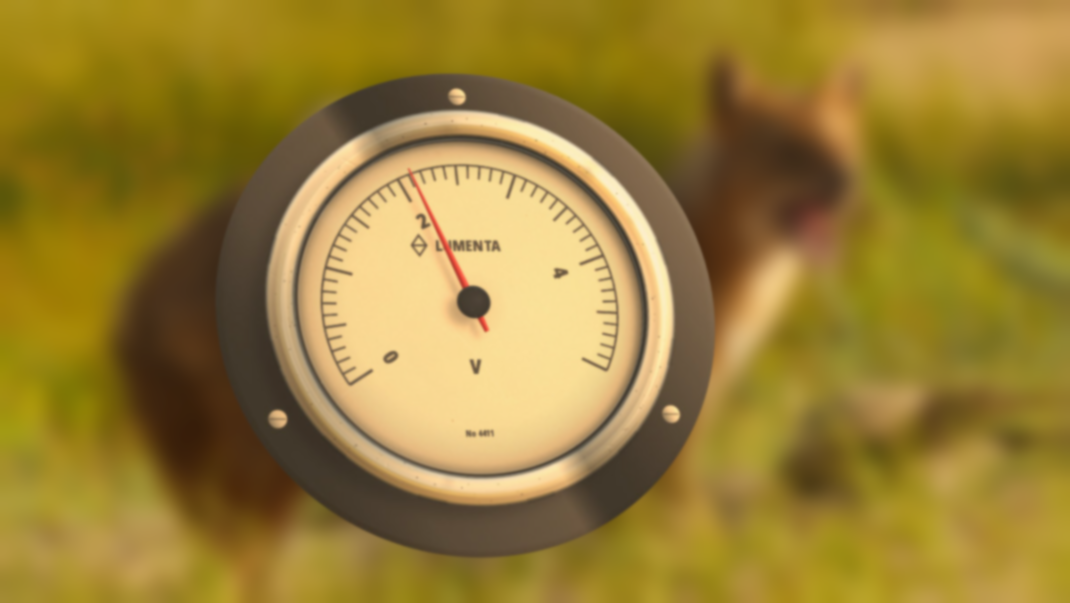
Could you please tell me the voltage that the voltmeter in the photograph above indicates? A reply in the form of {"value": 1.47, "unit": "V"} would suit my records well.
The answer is {"value": 2.1, "unit": "V"}
